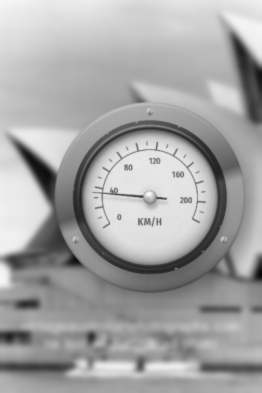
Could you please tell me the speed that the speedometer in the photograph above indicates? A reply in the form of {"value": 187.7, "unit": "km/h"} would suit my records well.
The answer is {"value": 35, "unit": "km/h"}
